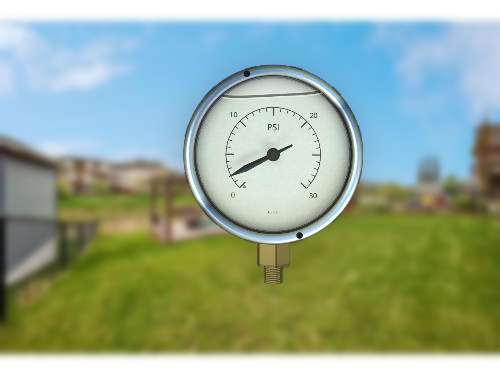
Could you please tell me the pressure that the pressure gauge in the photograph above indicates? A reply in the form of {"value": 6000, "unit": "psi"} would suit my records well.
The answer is {"value": 2, "unit": "psi"}
